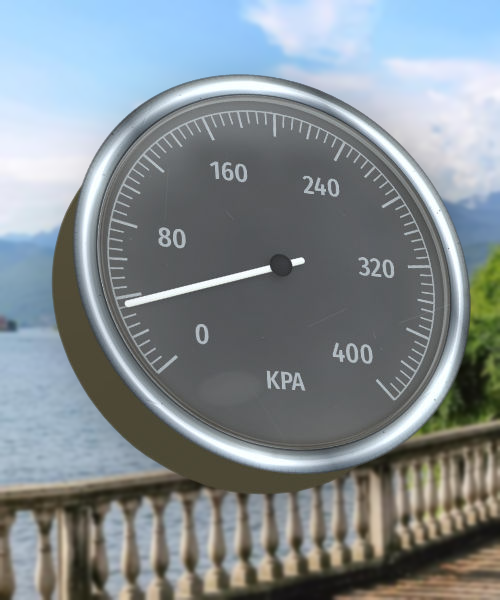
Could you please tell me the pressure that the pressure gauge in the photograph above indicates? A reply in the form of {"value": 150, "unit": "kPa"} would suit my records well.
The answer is {"value": 35, "unit": "kPa"}
